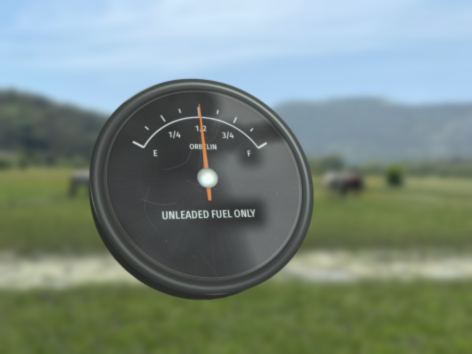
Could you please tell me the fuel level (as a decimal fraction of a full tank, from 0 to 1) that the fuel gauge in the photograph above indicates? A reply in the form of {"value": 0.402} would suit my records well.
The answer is {"value": 0.5}
